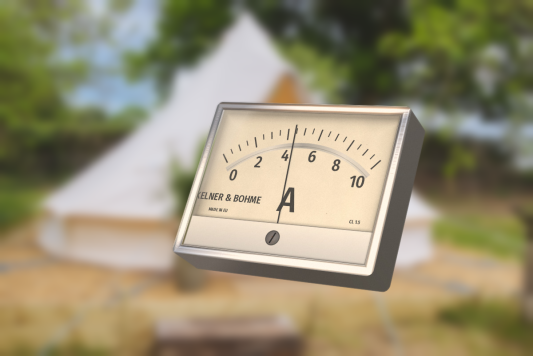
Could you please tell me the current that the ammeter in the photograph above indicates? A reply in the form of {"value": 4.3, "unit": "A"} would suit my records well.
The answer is {"value": 4.5, "unit": "A"}
